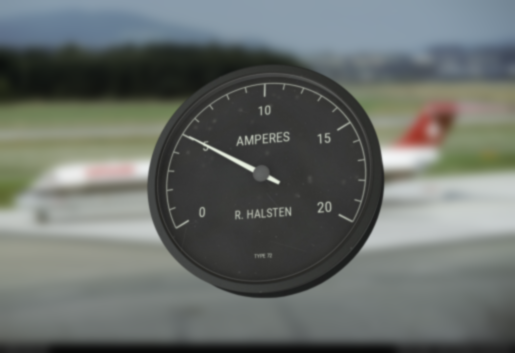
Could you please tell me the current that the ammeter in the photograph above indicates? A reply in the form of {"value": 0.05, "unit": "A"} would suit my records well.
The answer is {"value": 5, "unit": "A"}
